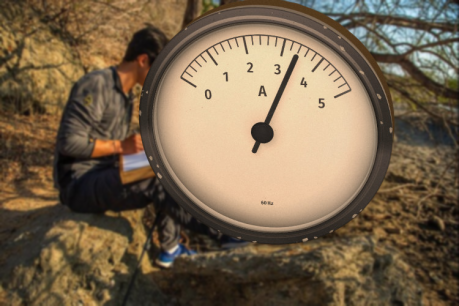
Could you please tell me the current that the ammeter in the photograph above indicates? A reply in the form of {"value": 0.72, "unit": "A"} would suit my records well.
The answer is {"value": 3.4, "unit": "A"}
